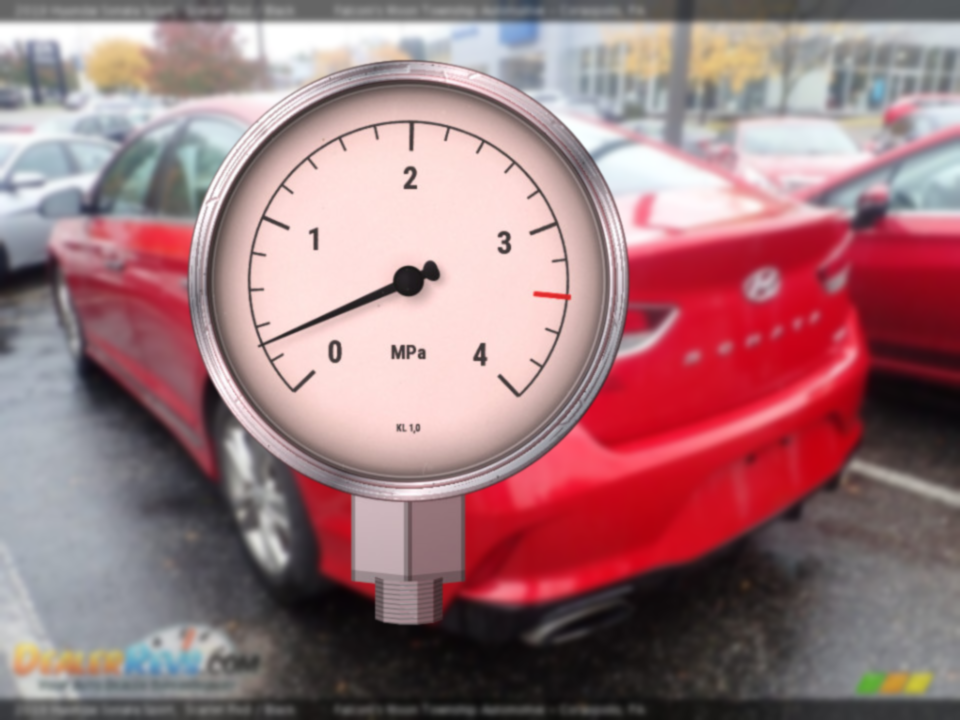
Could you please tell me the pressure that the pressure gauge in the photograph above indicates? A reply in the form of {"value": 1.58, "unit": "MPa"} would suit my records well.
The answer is {"value": 0.3, "unit": "MPa"}
